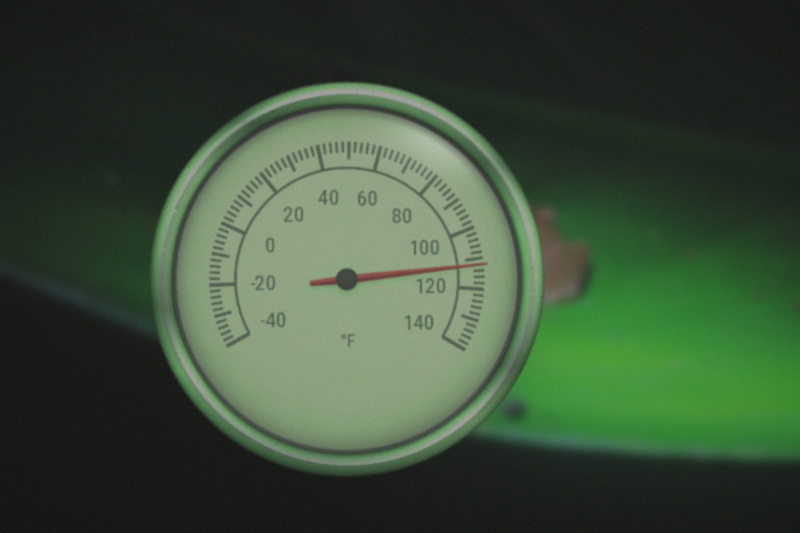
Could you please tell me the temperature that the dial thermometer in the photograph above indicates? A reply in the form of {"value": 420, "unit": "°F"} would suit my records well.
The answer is {"value": 112, "unit": "°F"}
